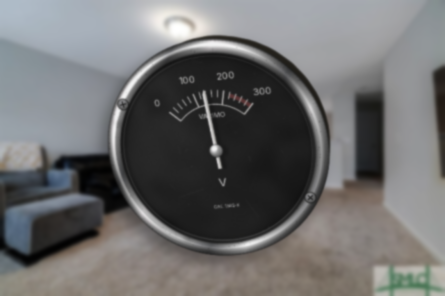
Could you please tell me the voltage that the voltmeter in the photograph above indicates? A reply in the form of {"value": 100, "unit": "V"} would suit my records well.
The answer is {"value": 140, "unit": "V"}
